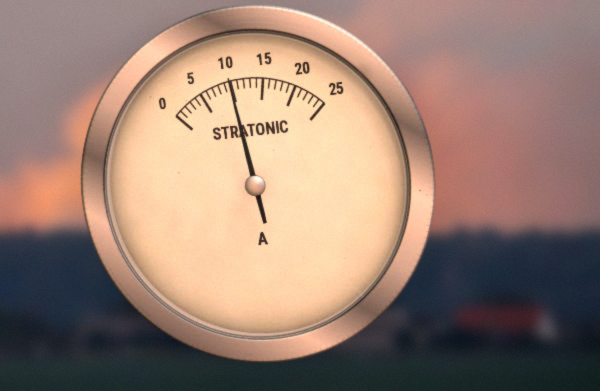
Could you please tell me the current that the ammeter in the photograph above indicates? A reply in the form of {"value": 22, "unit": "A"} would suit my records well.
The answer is {"value": 10, "unit": "A"}
